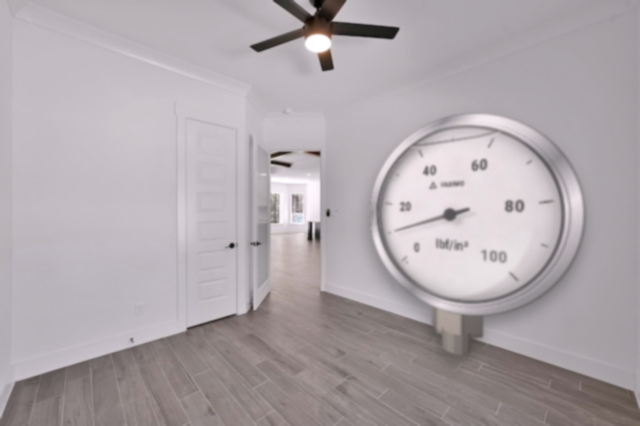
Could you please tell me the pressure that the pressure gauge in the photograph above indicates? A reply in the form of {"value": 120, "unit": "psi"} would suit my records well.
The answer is {"value": 10, "unit": "psi"}
